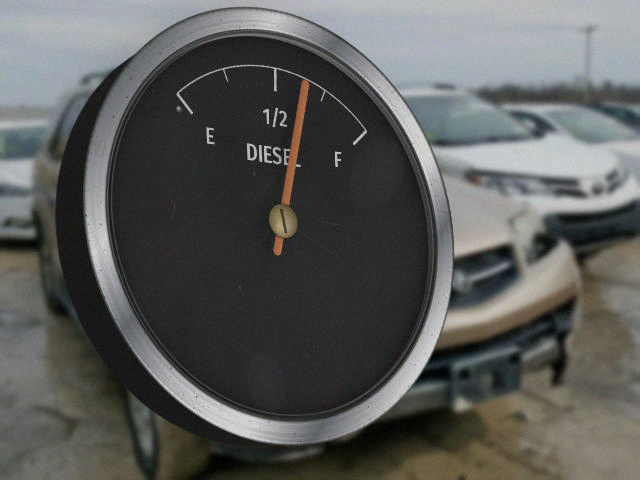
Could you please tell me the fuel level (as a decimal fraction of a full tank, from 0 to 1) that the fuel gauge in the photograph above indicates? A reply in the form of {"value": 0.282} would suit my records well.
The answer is {"value": 0.625}
